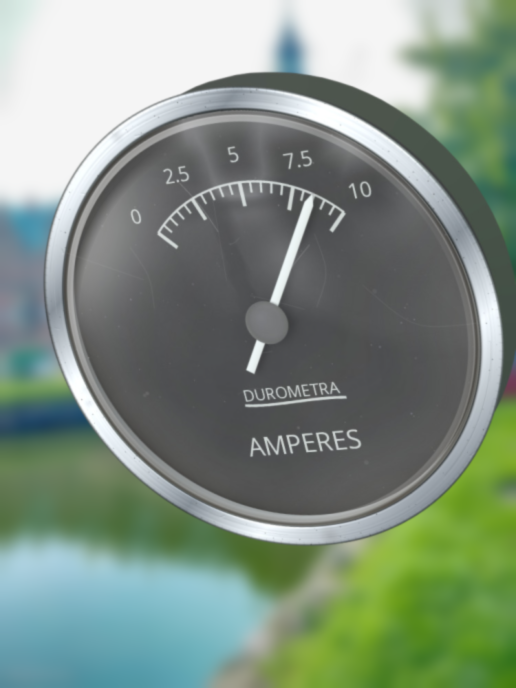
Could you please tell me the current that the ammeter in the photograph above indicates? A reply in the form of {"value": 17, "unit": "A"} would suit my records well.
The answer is {"value": 8.5, "unit": "A"}
